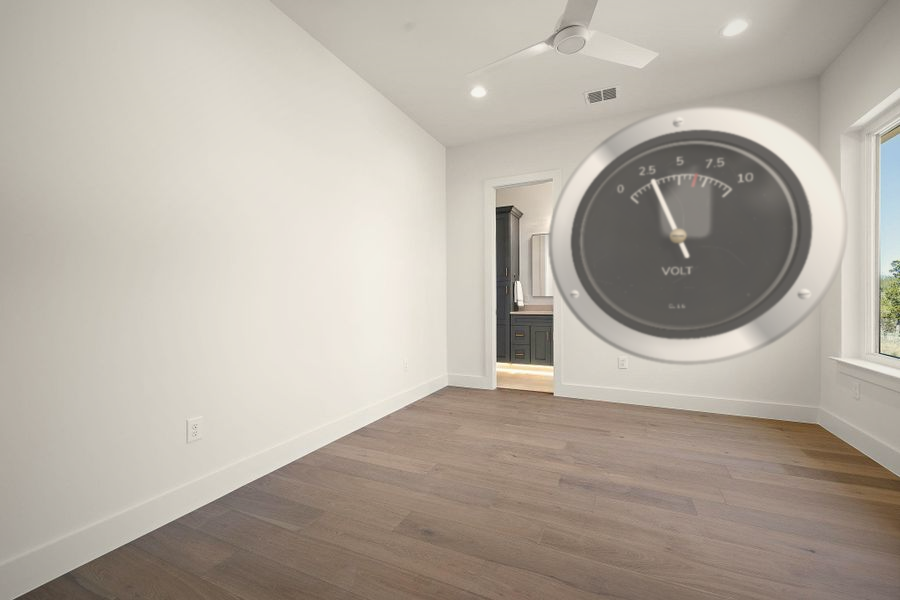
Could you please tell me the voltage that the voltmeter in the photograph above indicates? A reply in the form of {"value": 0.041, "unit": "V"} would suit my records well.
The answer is {"value": 2.5, "unit": "V"}
